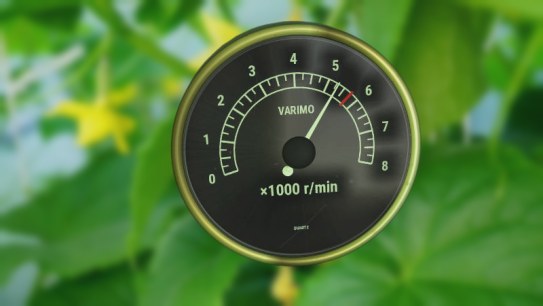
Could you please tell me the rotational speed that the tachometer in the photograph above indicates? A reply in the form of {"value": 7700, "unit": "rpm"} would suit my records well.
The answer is {"value": 5250, "unit": "rpm"}
